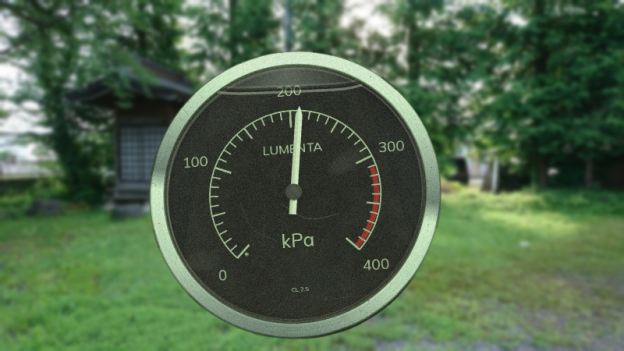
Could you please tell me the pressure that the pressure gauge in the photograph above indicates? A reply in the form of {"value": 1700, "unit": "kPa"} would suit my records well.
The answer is {"value": 210, "unit": "kPa"}
